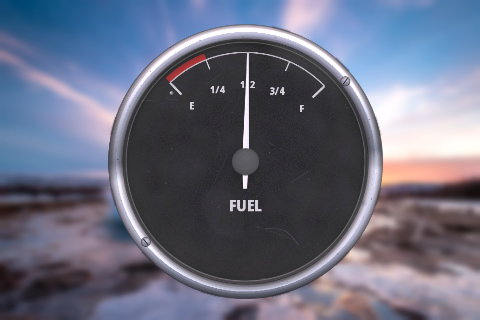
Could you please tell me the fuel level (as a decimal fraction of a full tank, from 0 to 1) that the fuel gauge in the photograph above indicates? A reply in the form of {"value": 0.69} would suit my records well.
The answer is {"value": 0.5}
